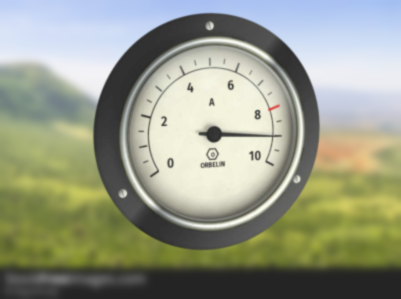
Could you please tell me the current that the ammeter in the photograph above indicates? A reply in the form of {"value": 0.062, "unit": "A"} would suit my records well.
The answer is {"value": 9, "unit": "A"}
